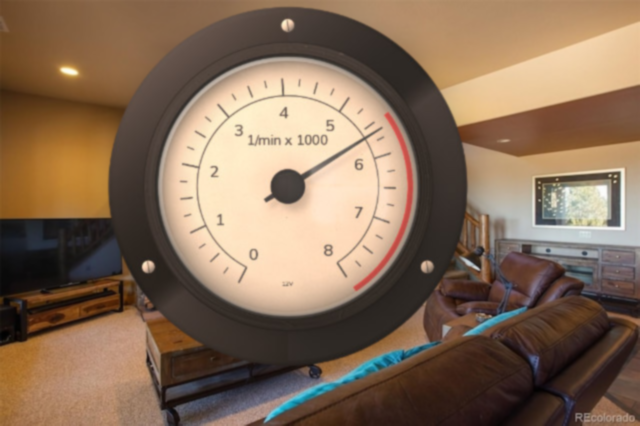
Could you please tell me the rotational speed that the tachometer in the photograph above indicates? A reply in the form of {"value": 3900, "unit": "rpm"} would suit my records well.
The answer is {"value": 5625, "unit": "rpm"}
